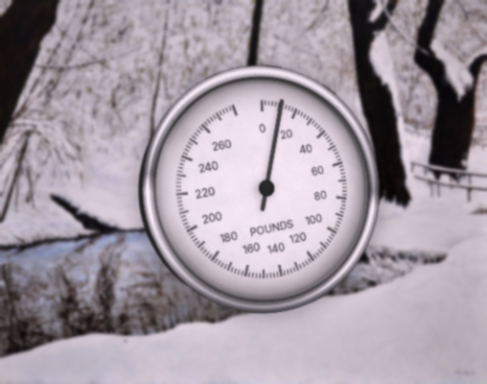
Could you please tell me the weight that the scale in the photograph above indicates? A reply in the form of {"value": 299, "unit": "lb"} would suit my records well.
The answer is {"value": 10, "unit": "lb"}
